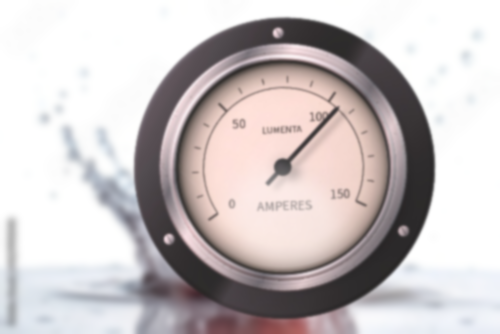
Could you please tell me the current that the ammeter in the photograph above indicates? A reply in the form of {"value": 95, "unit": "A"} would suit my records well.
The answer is {"value": 105, "unit": "A"}
